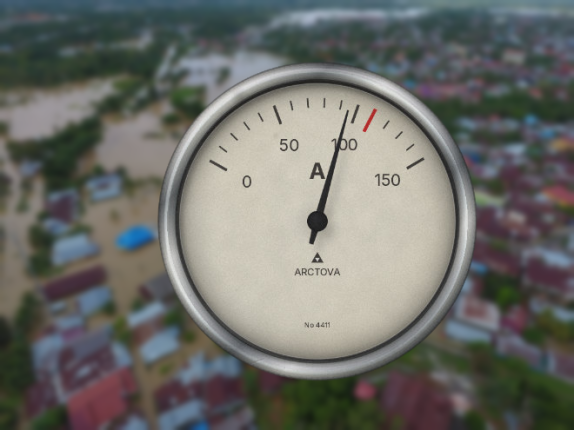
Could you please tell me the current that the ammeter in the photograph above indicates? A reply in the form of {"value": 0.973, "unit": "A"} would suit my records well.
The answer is {"value": 95, "unit": "A"}
